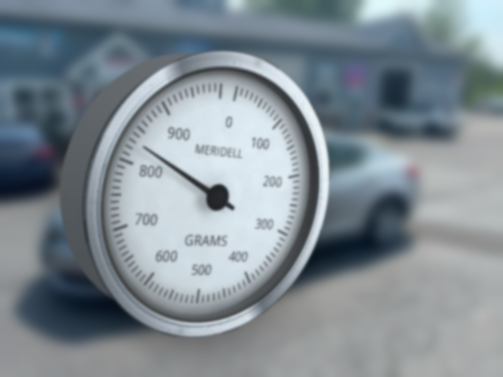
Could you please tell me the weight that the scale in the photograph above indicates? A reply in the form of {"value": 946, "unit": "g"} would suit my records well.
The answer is {"value": 830, "unit": "g"}
